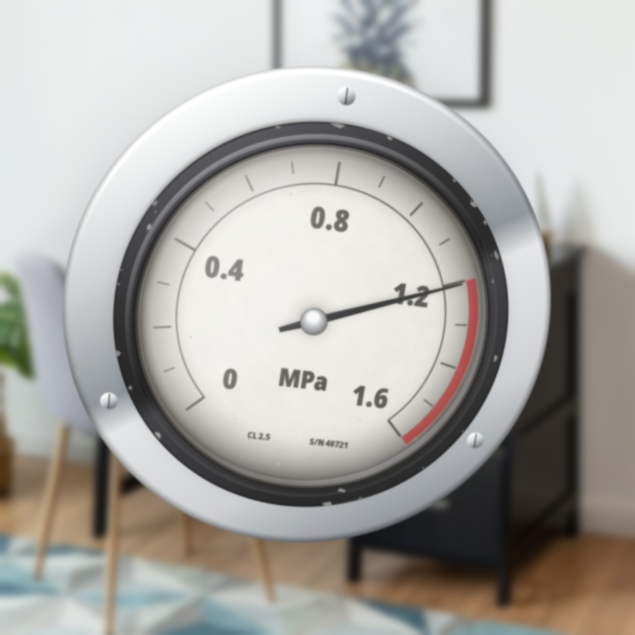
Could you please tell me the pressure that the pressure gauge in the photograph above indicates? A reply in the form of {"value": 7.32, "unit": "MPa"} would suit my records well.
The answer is {"value": 1.2, "unit": "MPa"}
